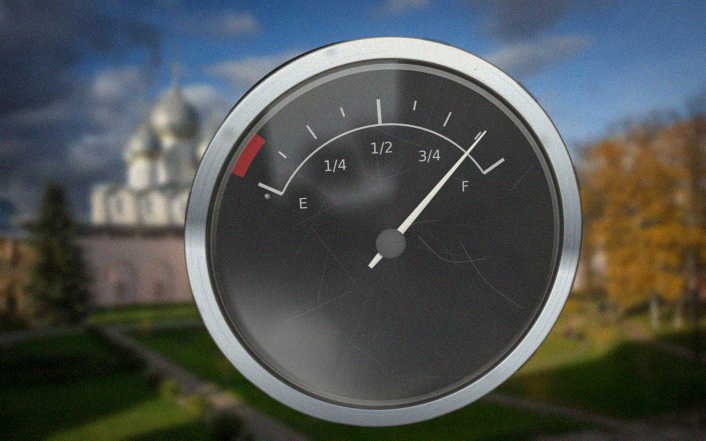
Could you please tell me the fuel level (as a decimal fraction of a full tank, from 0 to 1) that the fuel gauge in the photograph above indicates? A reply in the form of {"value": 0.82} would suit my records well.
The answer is {"value": 0.875}
